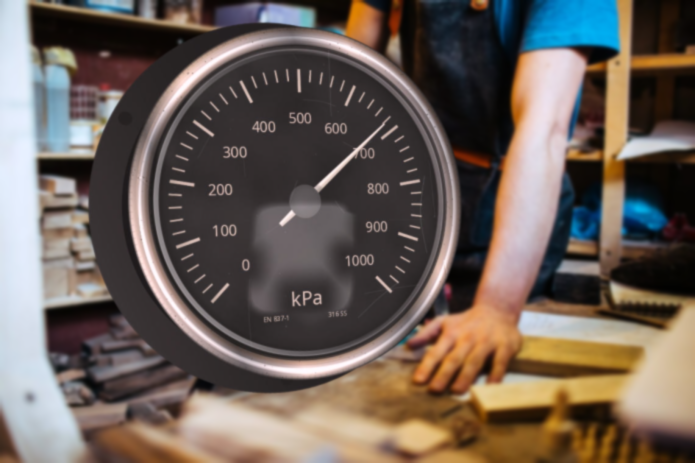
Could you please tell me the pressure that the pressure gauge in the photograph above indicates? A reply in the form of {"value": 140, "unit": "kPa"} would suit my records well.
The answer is {"value": 680, "unit": "kPa"}
